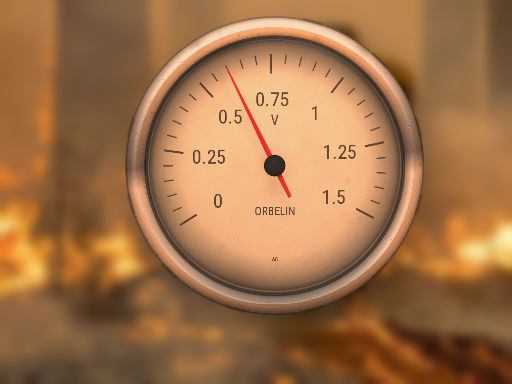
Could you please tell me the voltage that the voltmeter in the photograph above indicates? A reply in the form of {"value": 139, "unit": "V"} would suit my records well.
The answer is {"value": 0.6, "unit": "V"}
